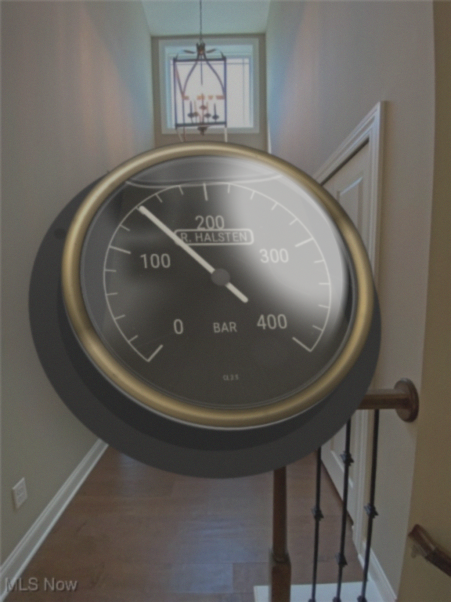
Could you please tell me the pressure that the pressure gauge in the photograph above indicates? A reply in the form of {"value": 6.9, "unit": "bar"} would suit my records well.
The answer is {"value": 140, "unit": "bar"}
